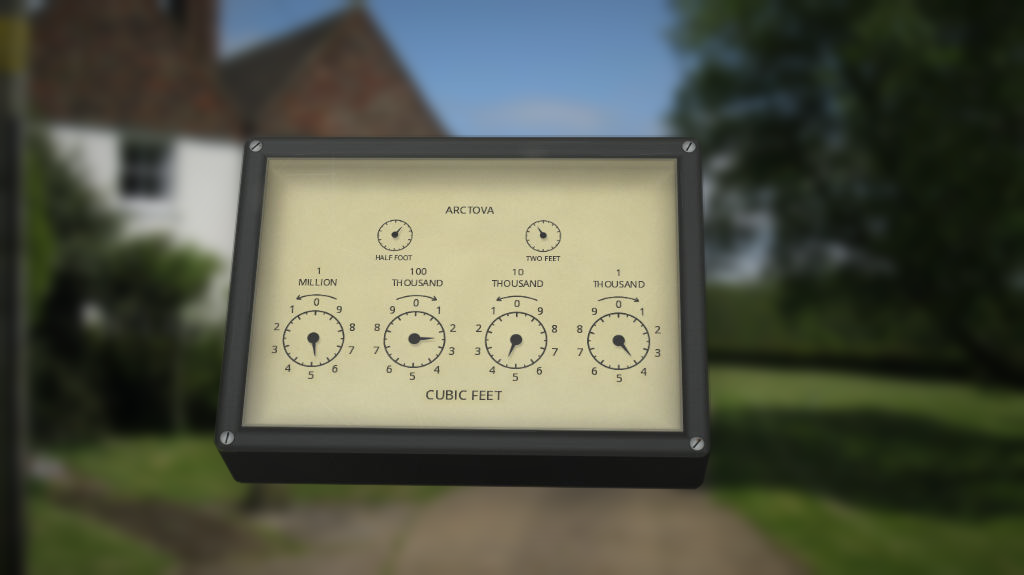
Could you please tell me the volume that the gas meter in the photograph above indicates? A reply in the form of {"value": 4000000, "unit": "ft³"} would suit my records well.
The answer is {"value": 524400, "unit": "ft³"}
